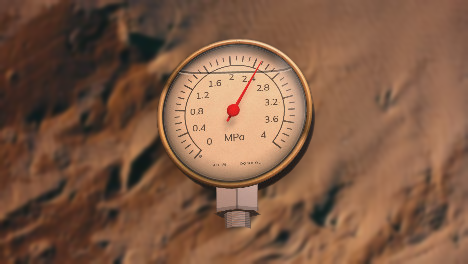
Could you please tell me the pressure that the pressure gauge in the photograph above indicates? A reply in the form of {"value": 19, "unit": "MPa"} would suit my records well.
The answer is {"value": 2.5, "unit": "MPa"}
